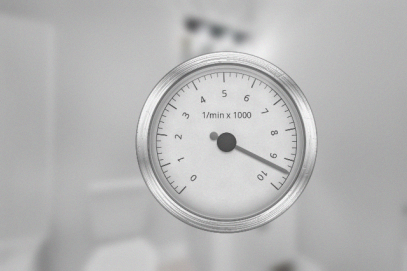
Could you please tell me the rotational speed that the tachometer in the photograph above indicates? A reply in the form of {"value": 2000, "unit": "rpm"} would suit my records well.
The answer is {"value": 9400, "unit": "rpm"}
